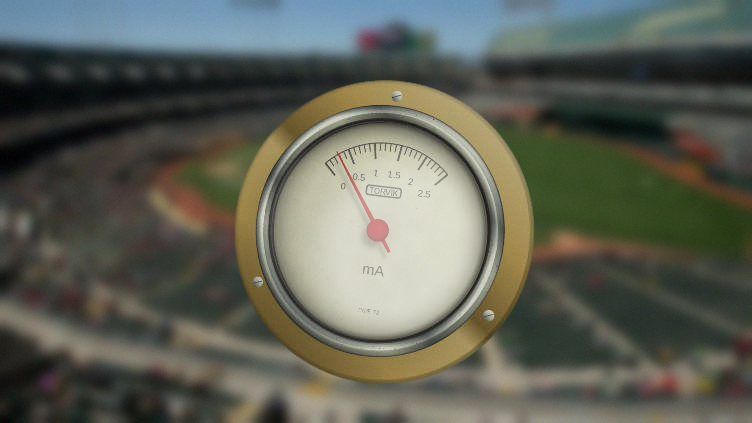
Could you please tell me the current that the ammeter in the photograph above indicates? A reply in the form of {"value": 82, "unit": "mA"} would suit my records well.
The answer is {"value": 0.3, "unit": "mA"}
